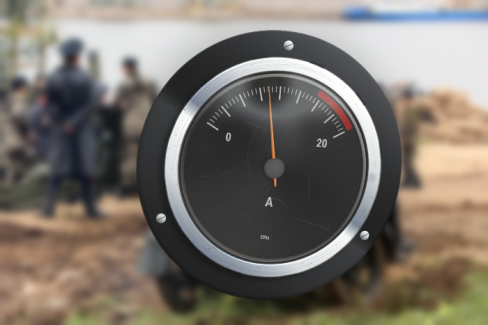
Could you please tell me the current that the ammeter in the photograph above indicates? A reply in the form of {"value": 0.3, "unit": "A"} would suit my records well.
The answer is {"value": 8.5, "unit": "A"}
